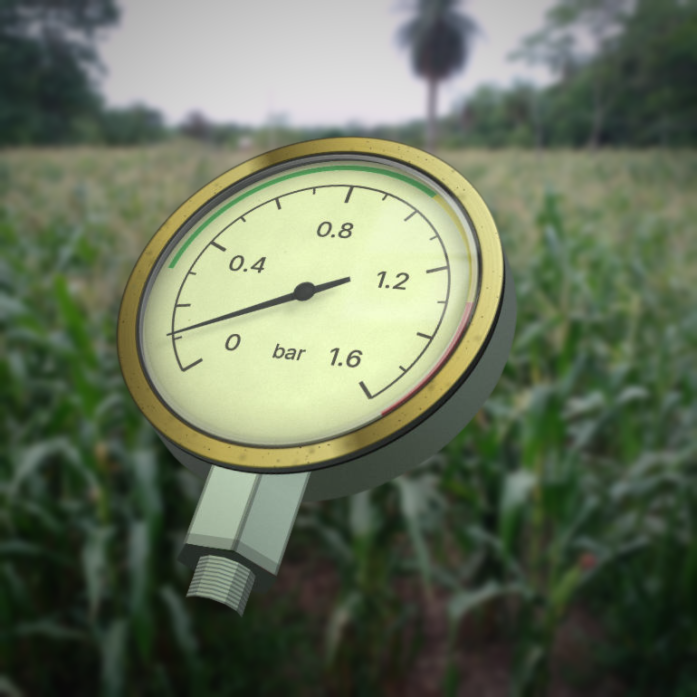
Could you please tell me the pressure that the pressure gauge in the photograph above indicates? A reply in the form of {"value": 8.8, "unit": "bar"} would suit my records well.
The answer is {"value": 0.1, "unit": "bar"}
